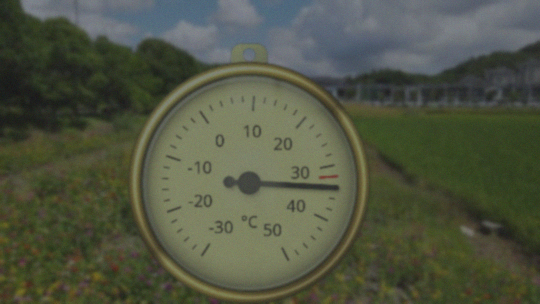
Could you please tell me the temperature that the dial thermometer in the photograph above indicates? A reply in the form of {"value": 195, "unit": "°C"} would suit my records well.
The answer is {"value": 34, "unit": "°C"}
